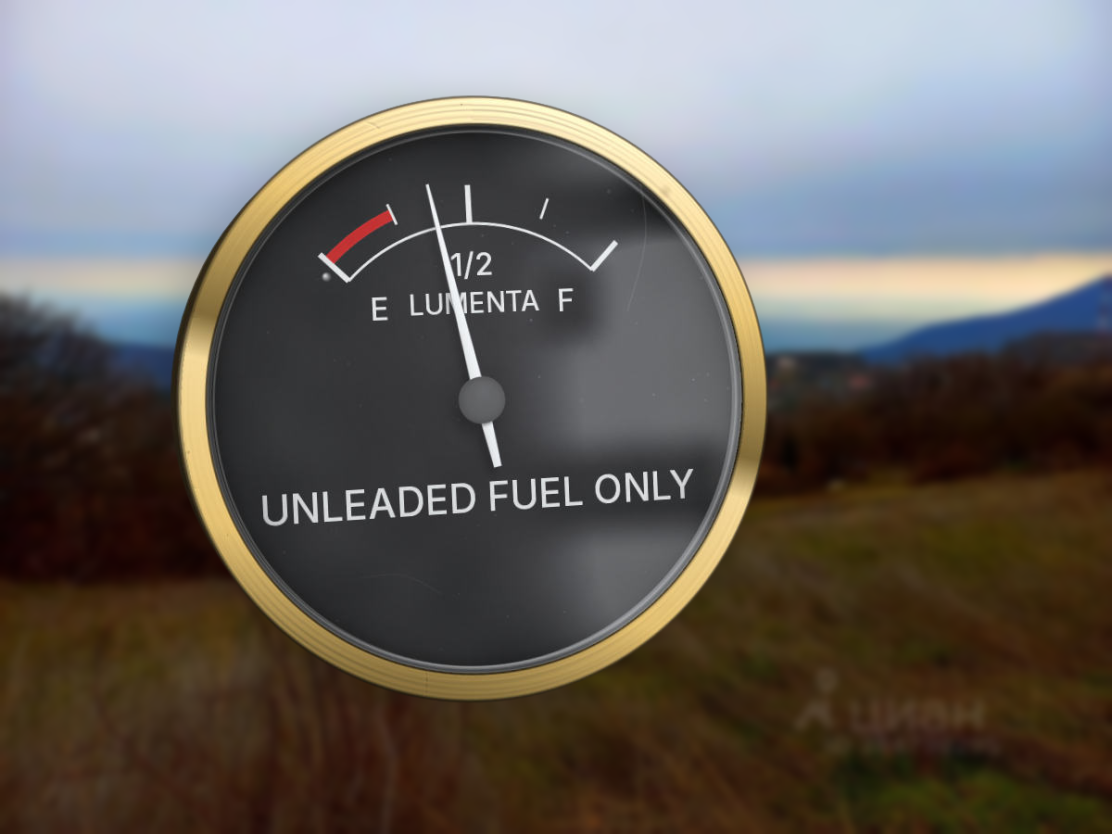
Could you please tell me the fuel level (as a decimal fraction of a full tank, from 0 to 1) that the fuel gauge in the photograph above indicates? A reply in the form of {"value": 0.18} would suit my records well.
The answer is {"value": 0.375}
